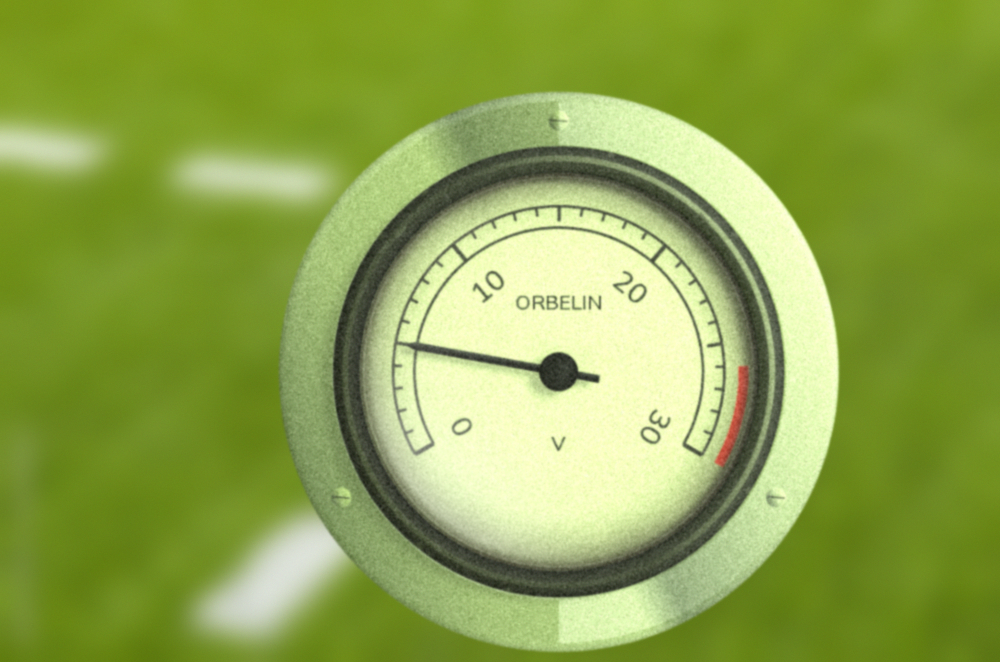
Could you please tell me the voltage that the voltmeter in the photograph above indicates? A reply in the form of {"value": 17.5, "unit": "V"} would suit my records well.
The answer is {"value": 5, "unit": "V"}
